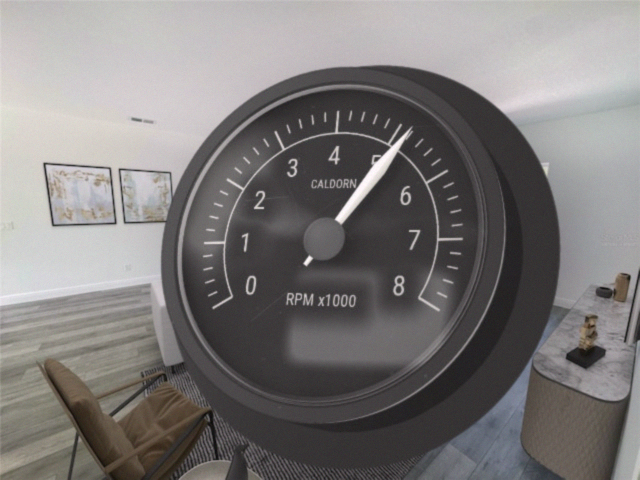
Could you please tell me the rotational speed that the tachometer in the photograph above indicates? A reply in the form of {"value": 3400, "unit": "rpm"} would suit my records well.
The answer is {"value": 5200, "unit": "rpm"}
